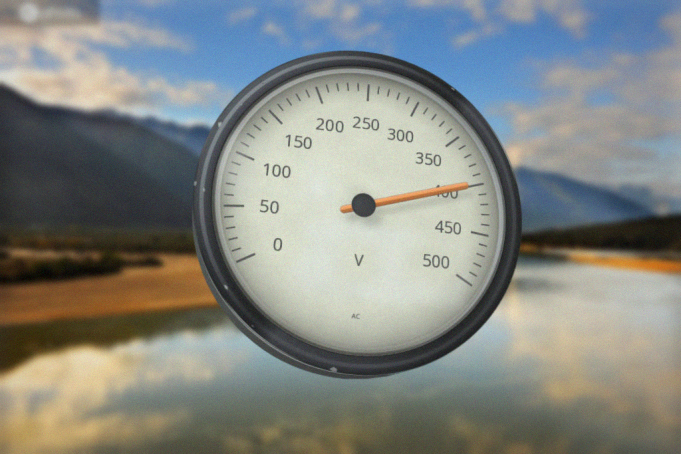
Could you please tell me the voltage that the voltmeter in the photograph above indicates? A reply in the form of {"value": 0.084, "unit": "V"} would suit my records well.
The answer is {"value": 400, "unit": "V"}
